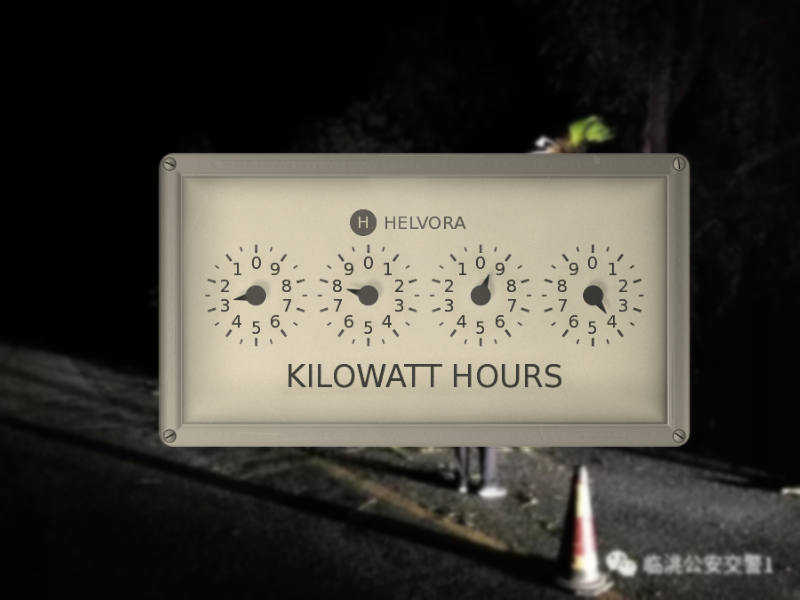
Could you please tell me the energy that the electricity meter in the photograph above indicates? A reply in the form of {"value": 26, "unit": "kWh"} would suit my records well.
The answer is {"value": 2794, "unit": "kWh"}
